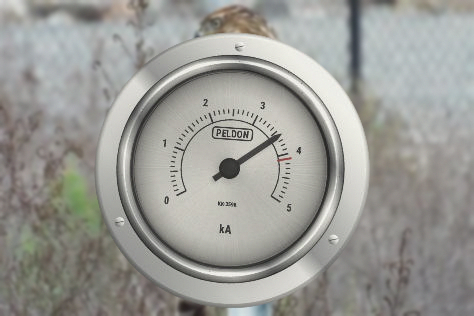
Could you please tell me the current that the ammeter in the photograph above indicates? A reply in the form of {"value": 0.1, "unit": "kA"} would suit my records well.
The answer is {"value": 3.6, "unit": "kA"}
